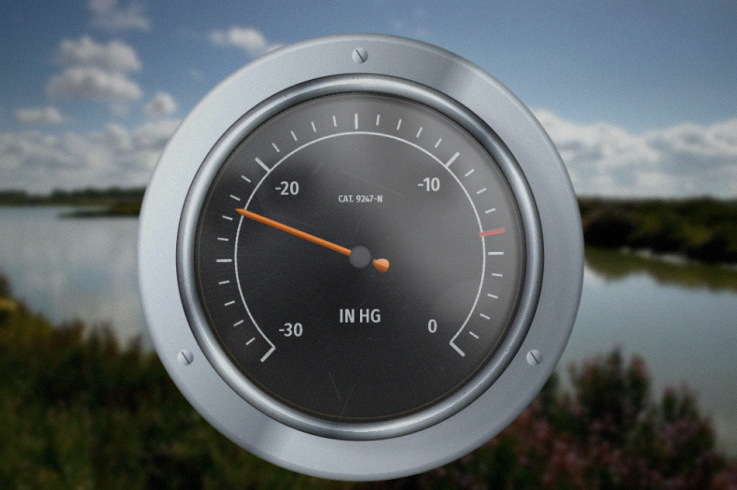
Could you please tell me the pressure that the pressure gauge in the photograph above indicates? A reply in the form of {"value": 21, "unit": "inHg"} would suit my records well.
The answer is {"value": -22.5, "unit": "inHg"}
